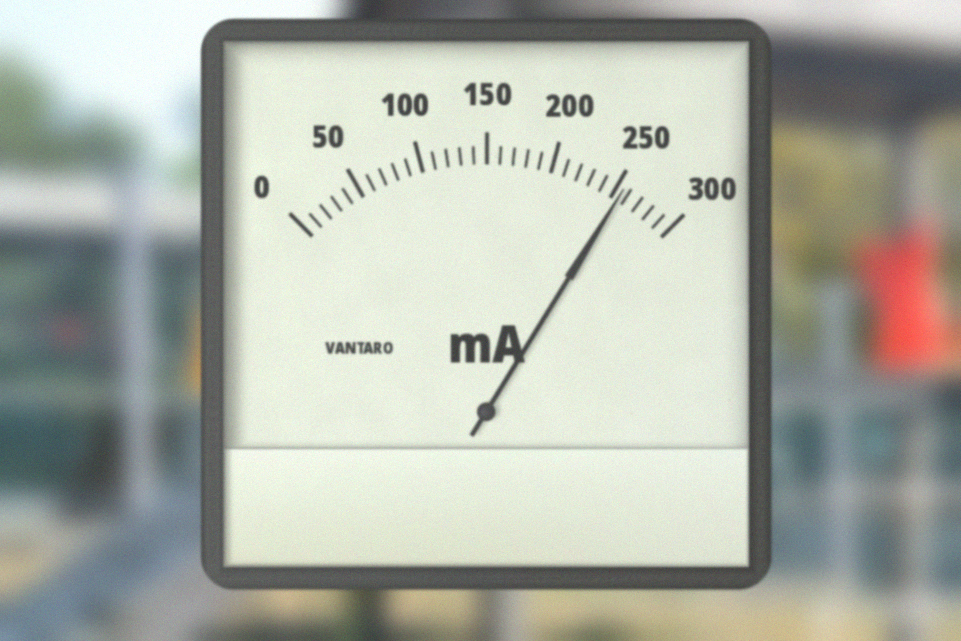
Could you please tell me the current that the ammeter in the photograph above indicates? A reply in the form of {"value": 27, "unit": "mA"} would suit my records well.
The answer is {"value": 255, "unit": "mA"}
